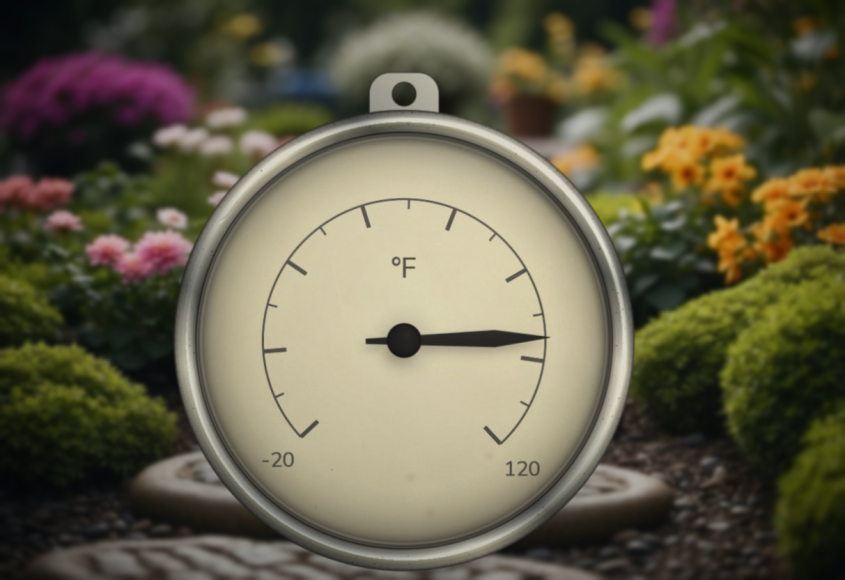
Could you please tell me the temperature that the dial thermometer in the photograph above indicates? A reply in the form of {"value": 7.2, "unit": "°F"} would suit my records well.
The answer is {"value": 95, "unit": "°F"}
